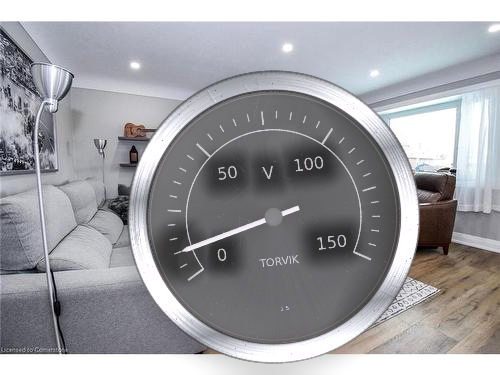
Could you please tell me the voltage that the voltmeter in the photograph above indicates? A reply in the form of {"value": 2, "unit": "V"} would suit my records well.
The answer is {"value": 10, "unit": "V"}
